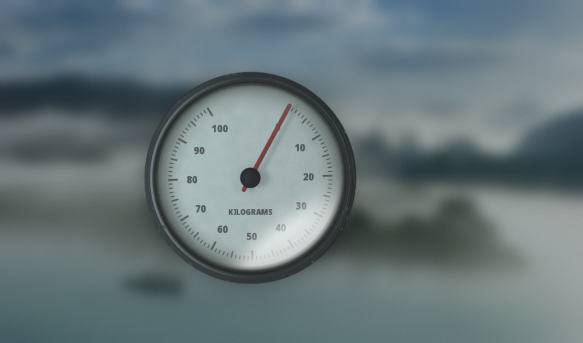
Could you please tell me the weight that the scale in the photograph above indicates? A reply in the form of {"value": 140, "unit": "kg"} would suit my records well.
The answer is {"value": 0, "unit": "kg"}
